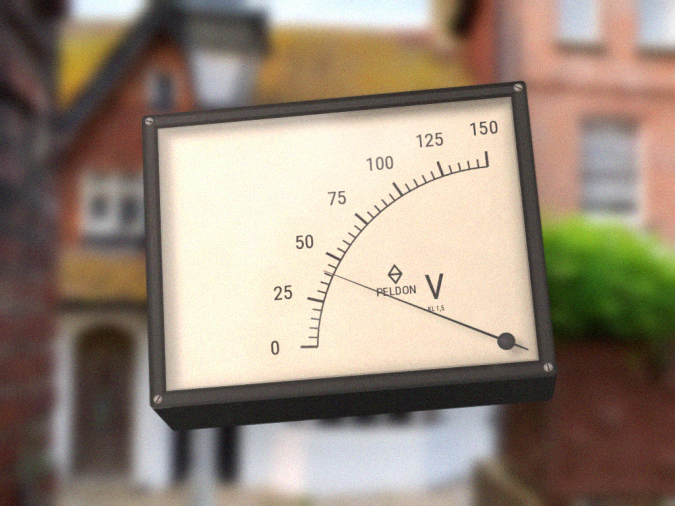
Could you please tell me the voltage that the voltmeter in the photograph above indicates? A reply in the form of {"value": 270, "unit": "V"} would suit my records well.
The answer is {"value": 40, "unit": "V"}
